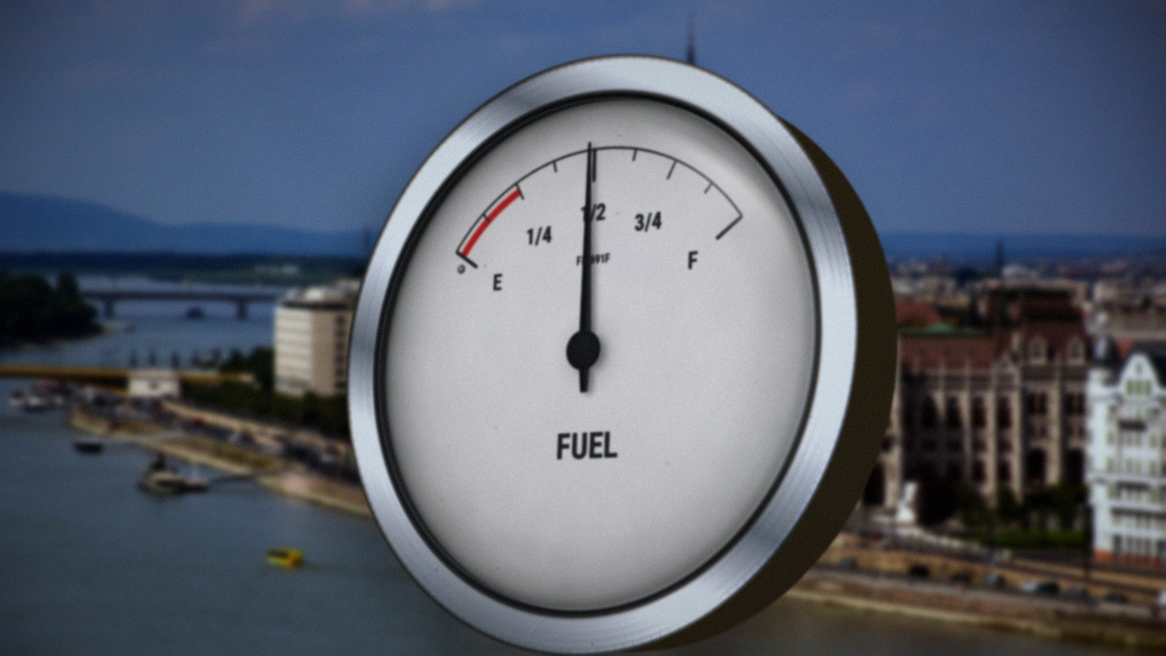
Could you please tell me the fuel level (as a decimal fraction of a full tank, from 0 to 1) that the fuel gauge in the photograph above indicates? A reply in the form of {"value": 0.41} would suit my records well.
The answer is {"value": 0.5}
